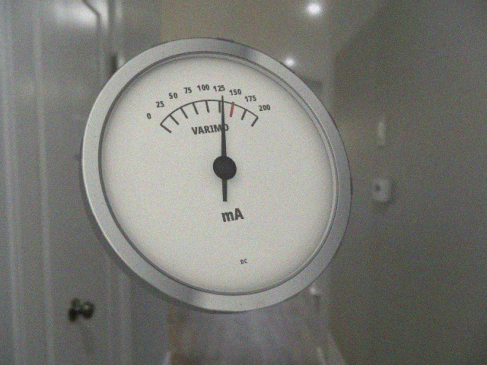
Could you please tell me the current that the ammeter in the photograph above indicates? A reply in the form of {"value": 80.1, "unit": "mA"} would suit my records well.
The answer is {"value": 125, "unit": "mA"}
